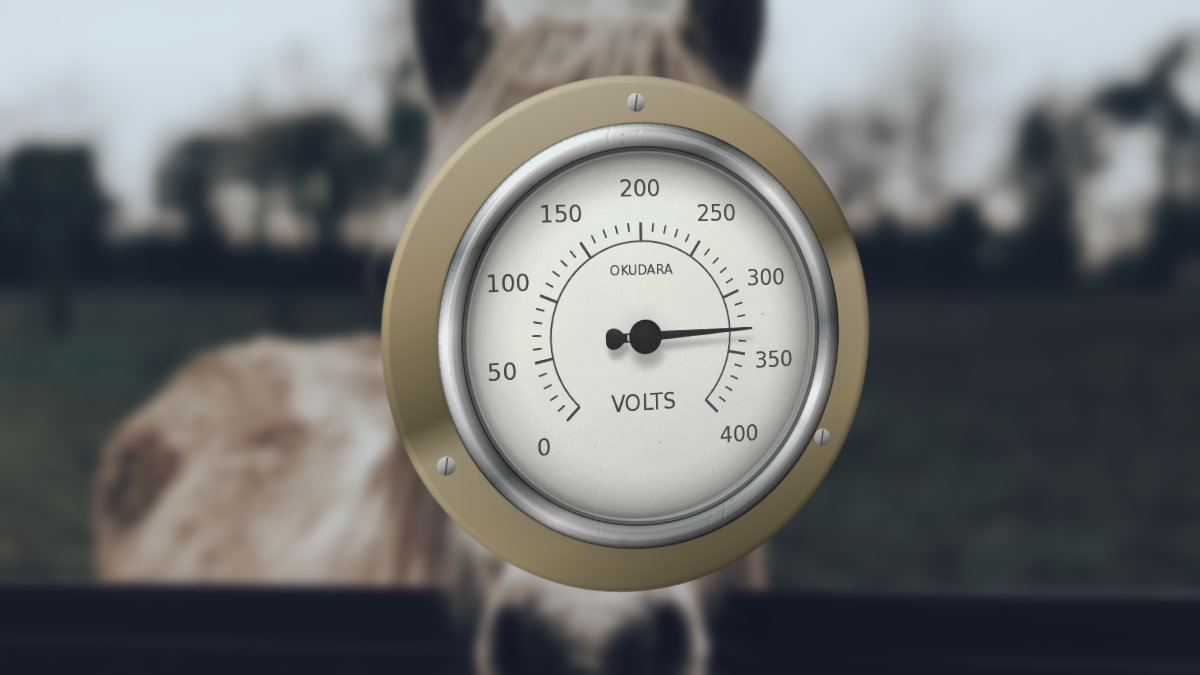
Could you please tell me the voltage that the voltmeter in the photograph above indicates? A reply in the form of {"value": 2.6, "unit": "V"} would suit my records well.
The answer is {"value": 330, "unit": "V"}
